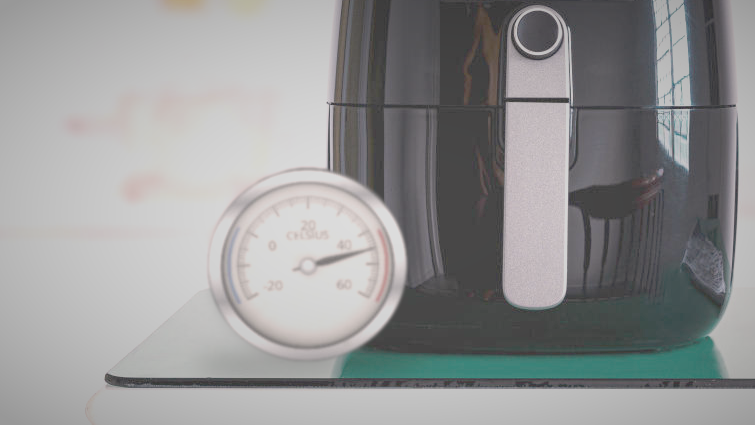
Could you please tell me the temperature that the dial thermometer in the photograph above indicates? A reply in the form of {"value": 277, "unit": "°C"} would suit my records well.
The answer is {"value": 45, "unit": "°C"}
